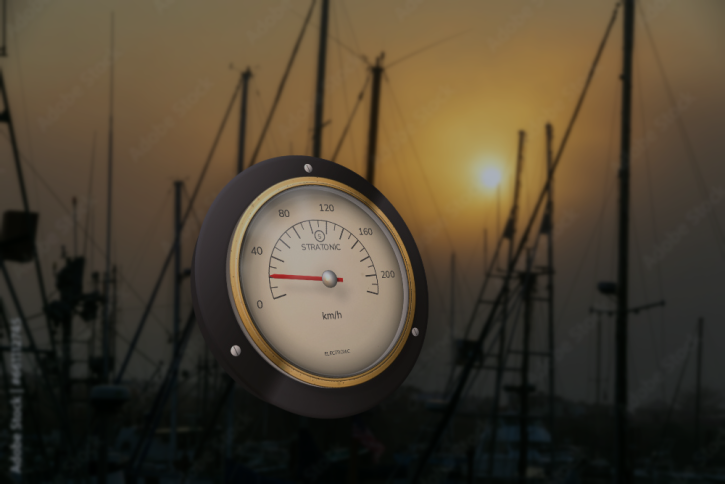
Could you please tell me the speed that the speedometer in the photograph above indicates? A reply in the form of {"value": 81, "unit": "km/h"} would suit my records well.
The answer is {"value": 20, "unit": "km/h"}
